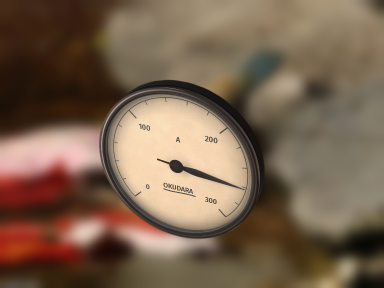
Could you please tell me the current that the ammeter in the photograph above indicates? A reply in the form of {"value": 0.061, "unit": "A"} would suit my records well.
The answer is {"value": 260, "unit": "A"}
